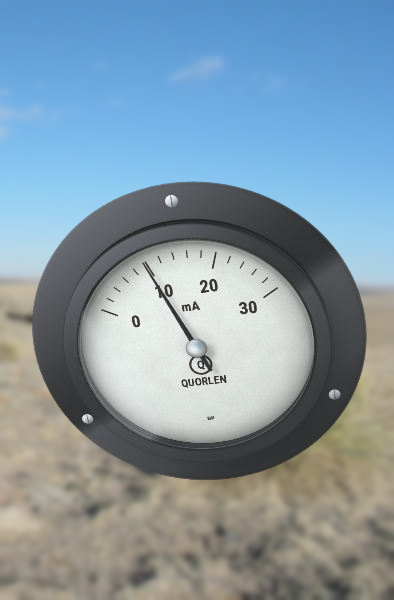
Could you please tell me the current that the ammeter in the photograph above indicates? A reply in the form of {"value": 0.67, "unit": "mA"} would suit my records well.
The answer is {"value": 10, "unit": "mA"}
